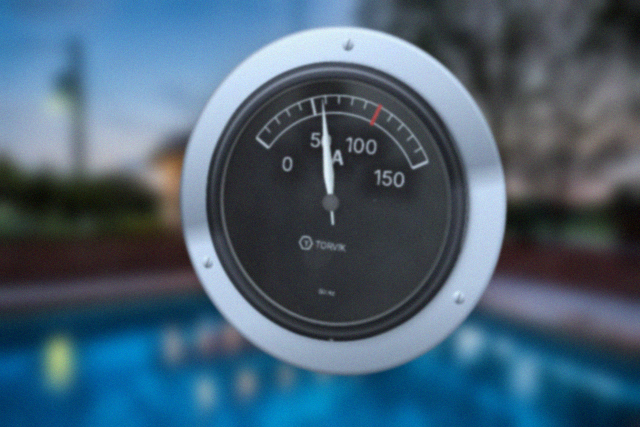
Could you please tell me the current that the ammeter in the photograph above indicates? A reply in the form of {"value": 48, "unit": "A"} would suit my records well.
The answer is {"value": 60, "unit": "A"}
